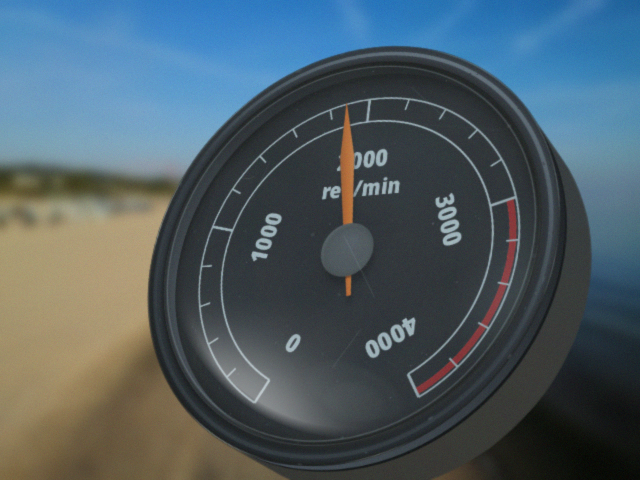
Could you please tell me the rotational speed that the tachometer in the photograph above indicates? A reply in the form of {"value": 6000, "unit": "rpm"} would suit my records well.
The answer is {"value": 1900, "unit": "rpm"}
